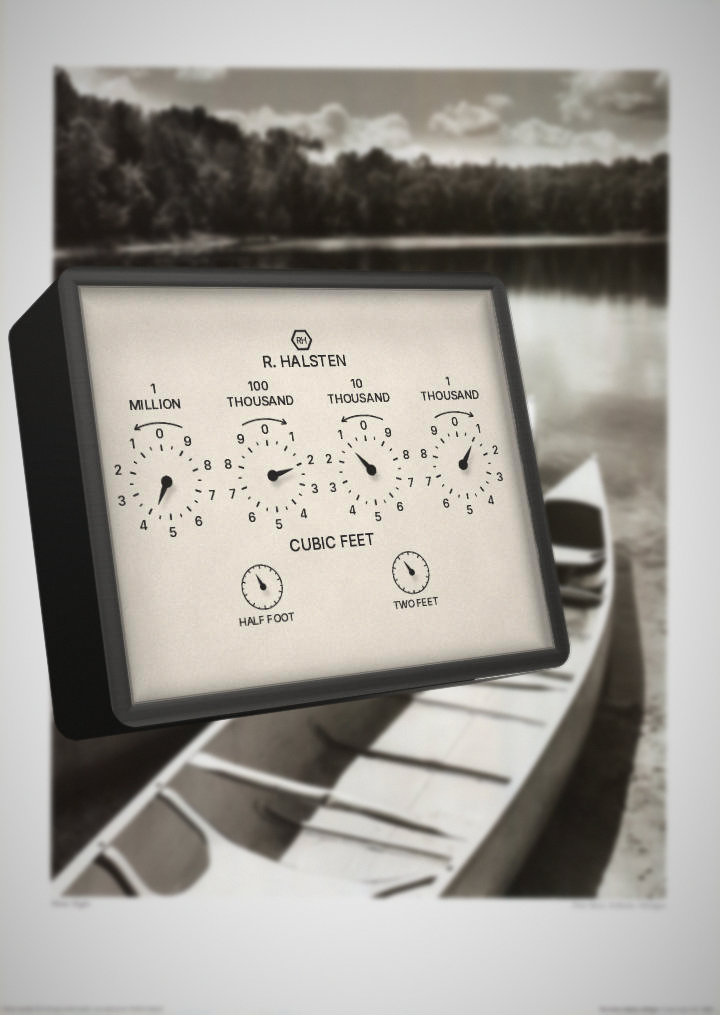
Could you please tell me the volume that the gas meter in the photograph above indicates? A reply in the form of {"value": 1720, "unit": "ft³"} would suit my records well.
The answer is {"value": 421100, "unit": "ft³"}
